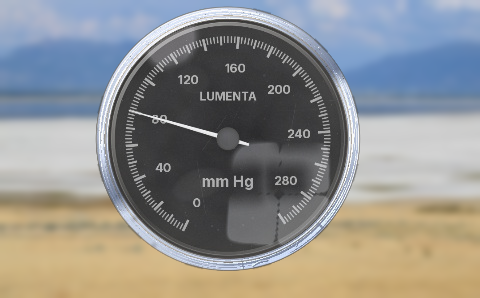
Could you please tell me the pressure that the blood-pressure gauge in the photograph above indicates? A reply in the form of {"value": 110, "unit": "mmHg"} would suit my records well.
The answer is {"value": 80, "unit": "mmHg"}
